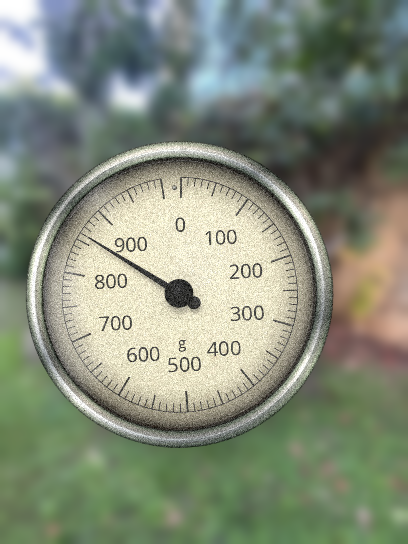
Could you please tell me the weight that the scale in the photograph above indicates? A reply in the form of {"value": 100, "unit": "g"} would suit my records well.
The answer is {"value": 860, "unit": "g"}
